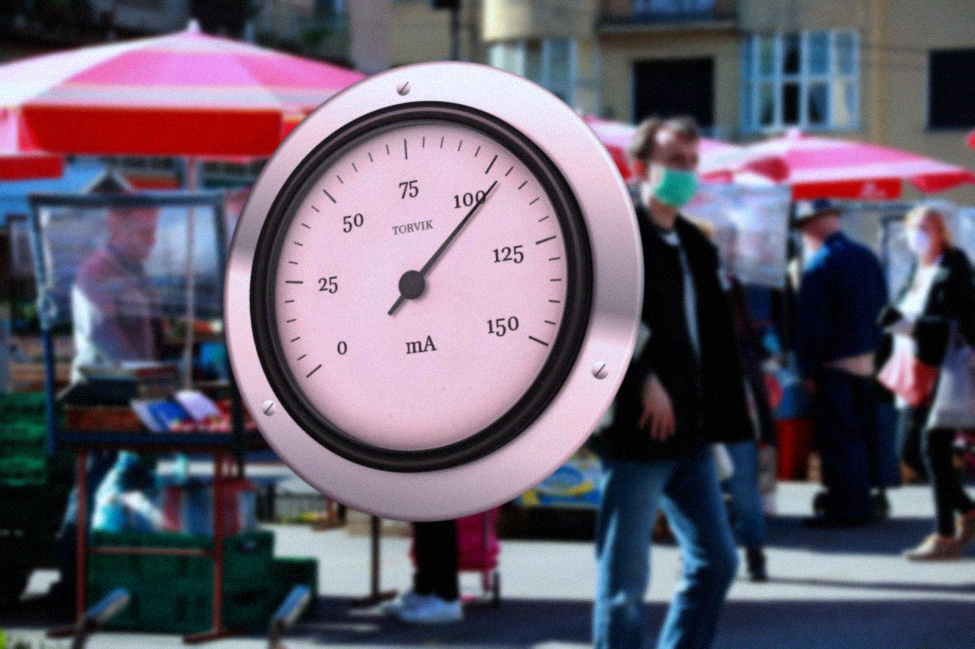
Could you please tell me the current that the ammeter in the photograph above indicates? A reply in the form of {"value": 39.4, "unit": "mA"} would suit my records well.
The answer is {"value": 105, "unit": "mA"}
